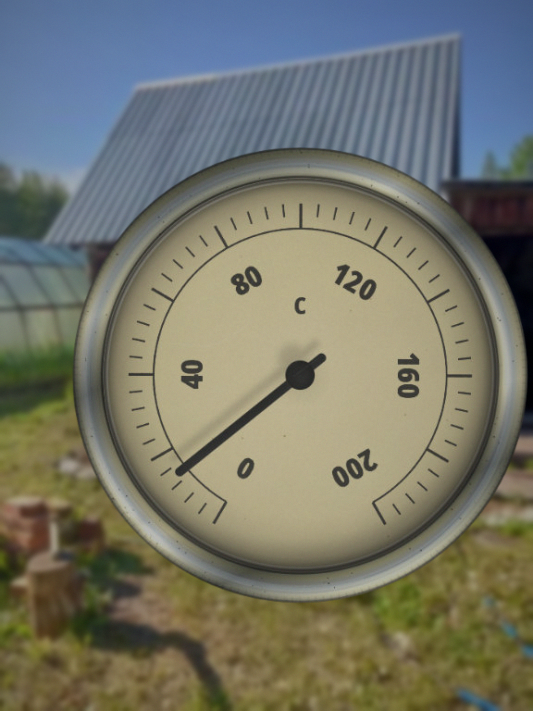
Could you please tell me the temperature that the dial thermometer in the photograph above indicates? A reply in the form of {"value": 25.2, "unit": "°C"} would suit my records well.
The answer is {"value": 14, "unit": "°C"}
